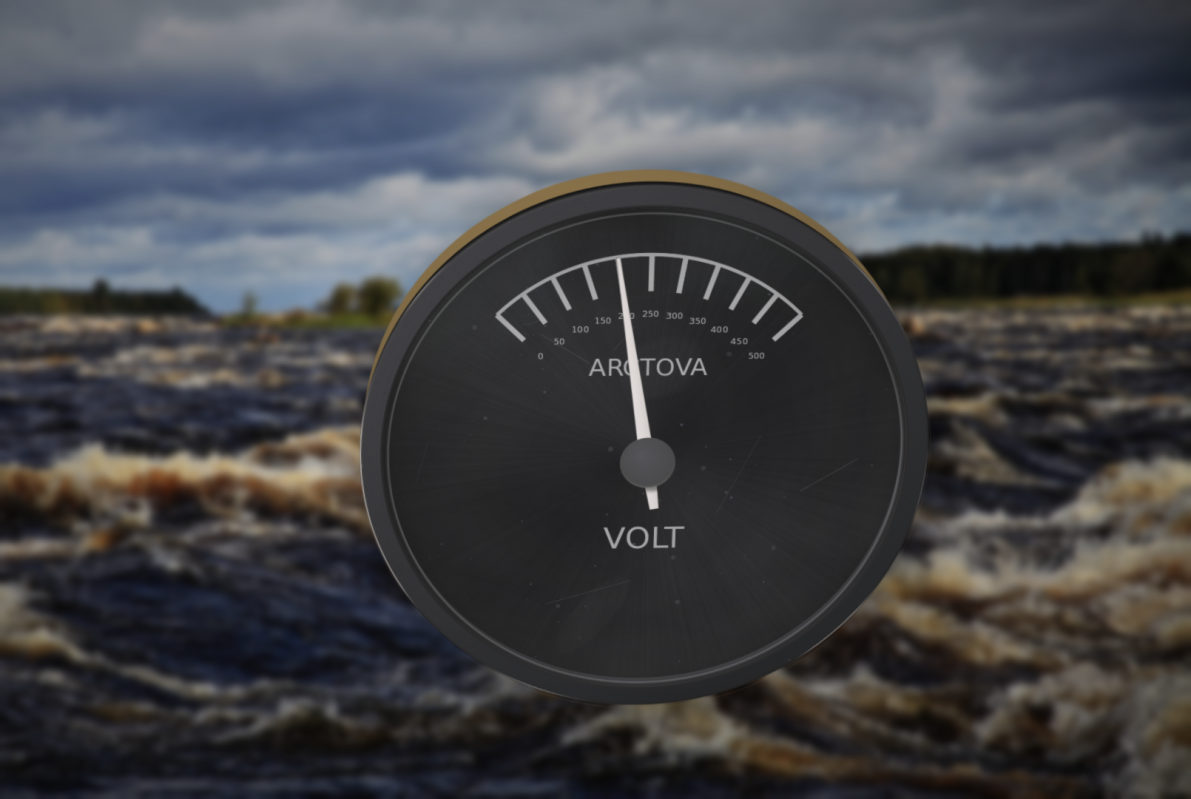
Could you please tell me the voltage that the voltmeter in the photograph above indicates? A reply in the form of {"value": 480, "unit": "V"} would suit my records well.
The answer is {"value": 200, "unit": "V"}
